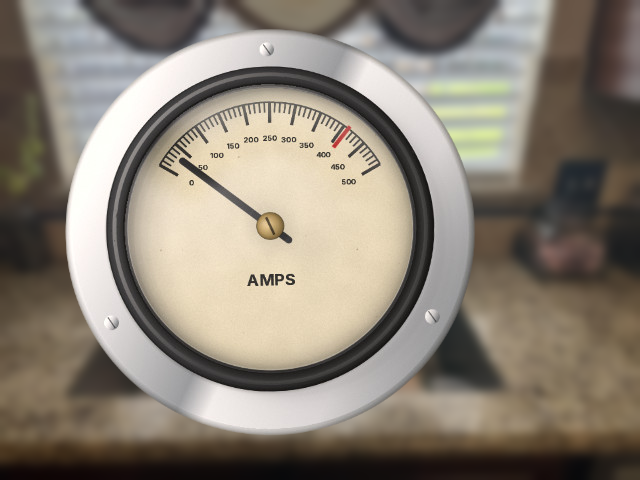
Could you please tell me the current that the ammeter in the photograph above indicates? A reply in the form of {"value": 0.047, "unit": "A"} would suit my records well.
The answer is {"value": 30, "unit": "A"}
